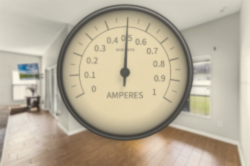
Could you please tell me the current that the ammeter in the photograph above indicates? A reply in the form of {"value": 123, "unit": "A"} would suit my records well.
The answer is {"value": 0.5, "unit": "A"}
